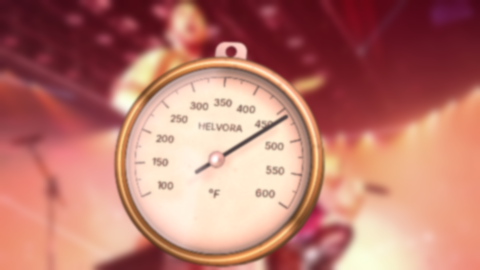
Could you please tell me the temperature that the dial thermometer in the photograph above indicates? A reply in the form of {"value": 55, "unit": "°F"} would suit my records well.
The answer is {"value": 462.5, "unit": "°F"}
